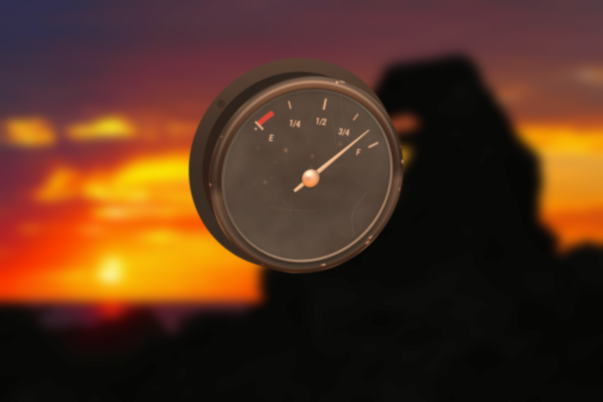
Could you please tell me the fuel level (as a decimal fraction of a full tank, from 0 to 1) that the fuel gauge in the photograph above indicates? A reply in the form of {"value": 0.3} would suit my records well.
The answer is {"value": 0.875}
